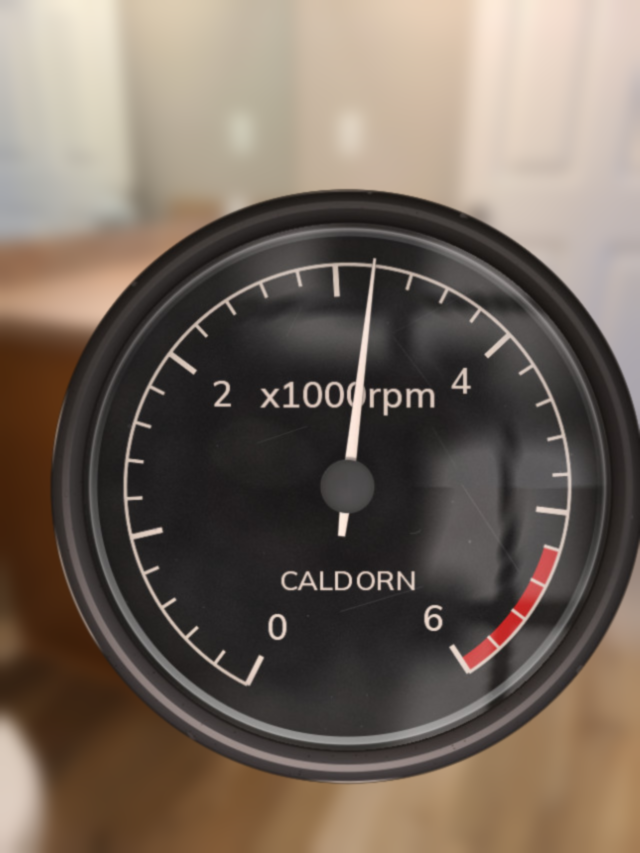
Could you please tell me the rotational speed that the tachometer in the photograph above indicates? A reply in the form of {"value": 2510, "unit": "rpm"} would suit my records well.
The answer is {"value": 3200, "unit": "rpm"}
